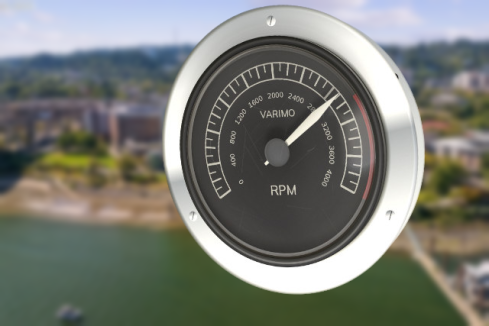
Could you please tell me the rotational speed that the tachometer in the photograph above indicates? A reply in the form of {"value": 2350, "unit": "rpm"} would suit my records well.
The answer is {"value": 2900, "unit": "rpm"}
